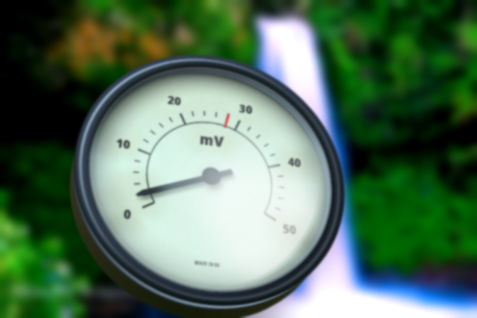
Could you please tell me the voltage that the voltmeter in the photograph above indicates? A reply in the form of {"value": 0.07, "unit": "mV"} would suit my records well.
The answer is {"value": 2, "unit": "mV"}
